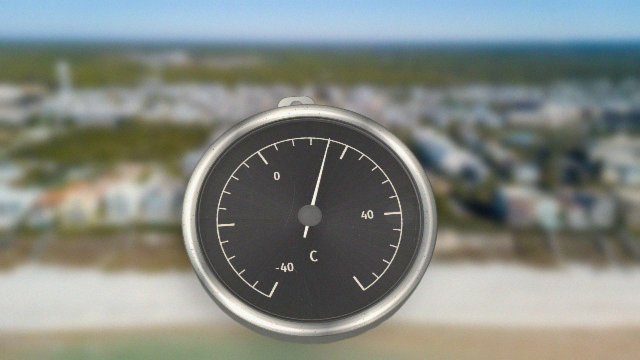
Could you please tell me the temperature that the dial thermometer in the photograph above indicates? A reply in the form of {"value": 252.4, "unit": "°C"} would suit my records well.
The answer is {"value": 16, "unit": "°C"}
